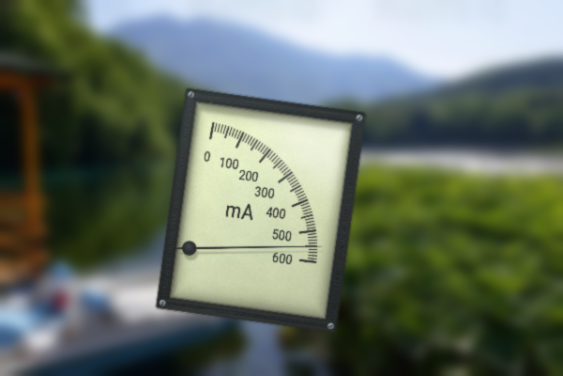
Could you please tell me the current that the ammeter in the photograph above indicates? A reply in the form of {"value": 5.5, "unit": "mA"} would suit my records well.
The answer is {"value": 550, "unit": "mA"}
